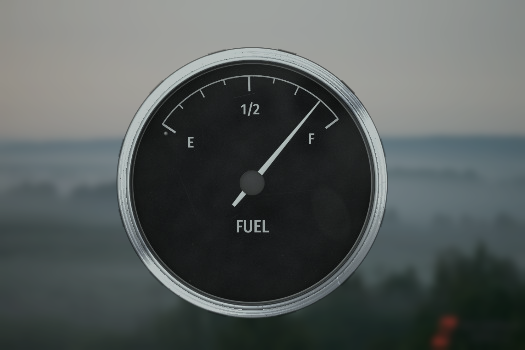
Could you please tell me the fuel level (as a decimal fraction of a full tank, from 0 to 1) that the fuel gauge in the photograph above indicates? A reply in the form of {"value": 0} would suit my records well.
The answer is {"value": 0.875}
